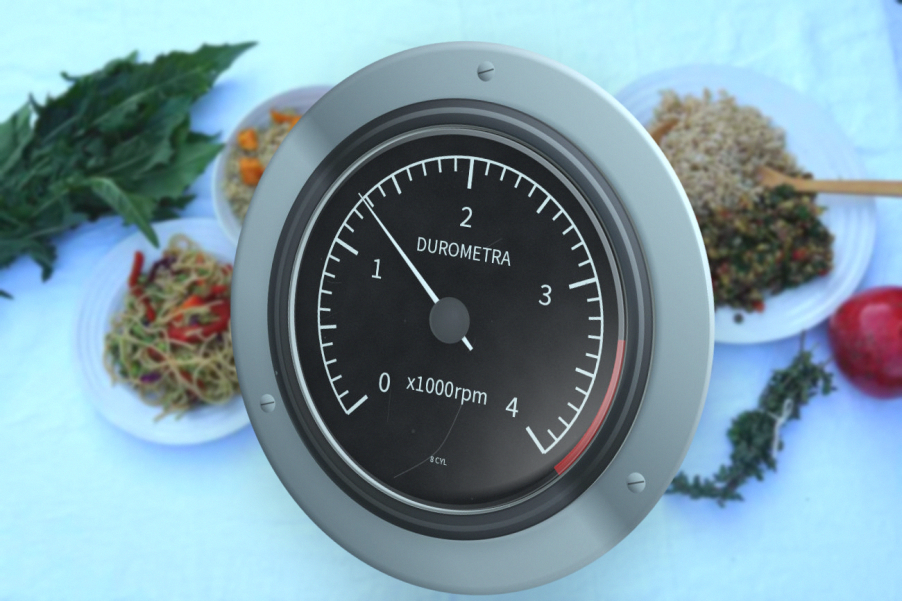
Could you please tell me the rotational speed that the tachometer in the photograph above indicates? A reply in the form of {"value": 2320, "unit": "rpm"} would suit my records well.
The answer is {"value": 1300, "unit": "rpm"}
